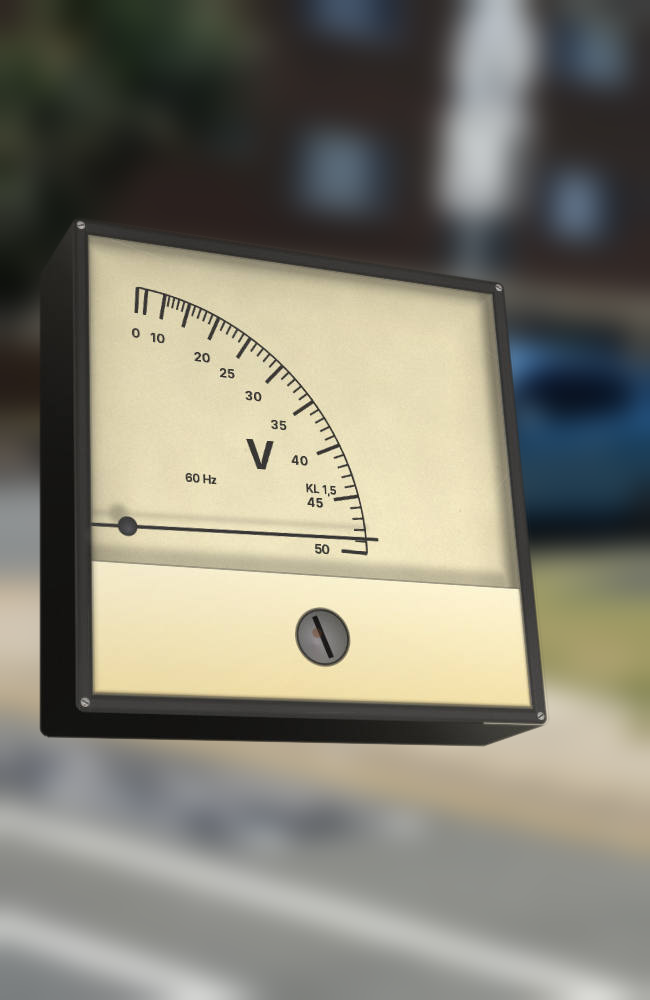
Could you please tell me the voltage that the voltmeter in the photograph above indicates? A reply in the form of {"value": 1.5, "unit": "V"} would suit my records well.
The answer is {"value": 49, "unit": "V"}
